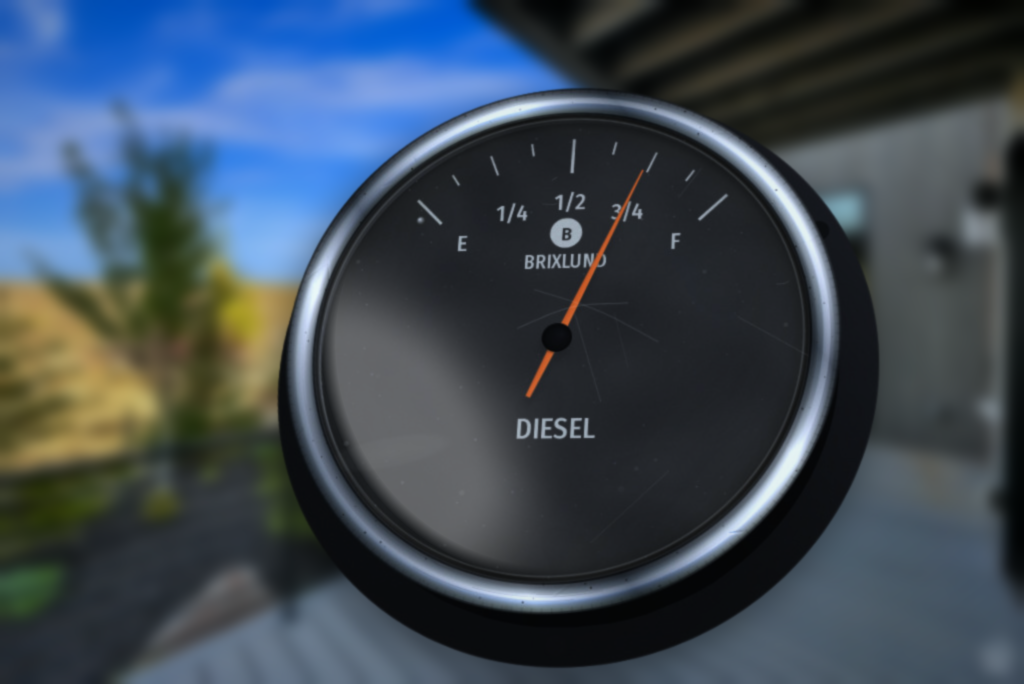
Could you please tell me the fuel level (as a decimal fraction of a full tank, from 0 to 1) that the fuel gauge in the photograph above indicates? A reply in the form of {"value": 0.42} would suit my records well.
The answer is {"value": 0.75}
